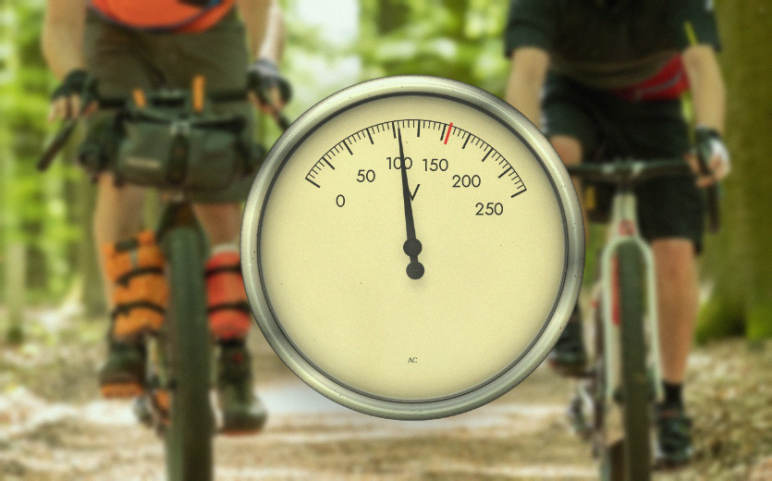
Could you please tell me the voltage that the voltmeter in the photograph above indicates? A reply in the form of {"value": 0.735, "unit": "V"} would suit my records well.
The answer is {"value": 105, "unit": "V"}
